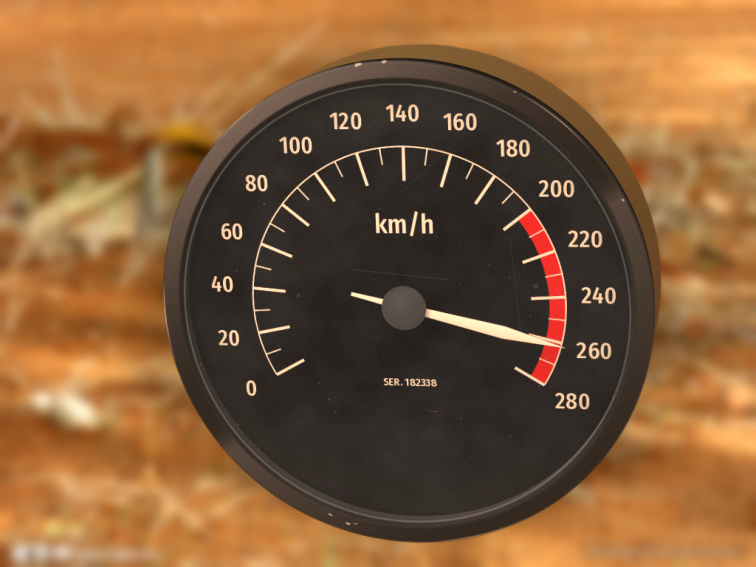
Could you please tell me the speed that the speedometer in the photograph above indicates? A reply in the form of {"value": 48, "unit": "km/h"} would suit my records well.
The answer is {"value": 260, "unit": "km/h"}
